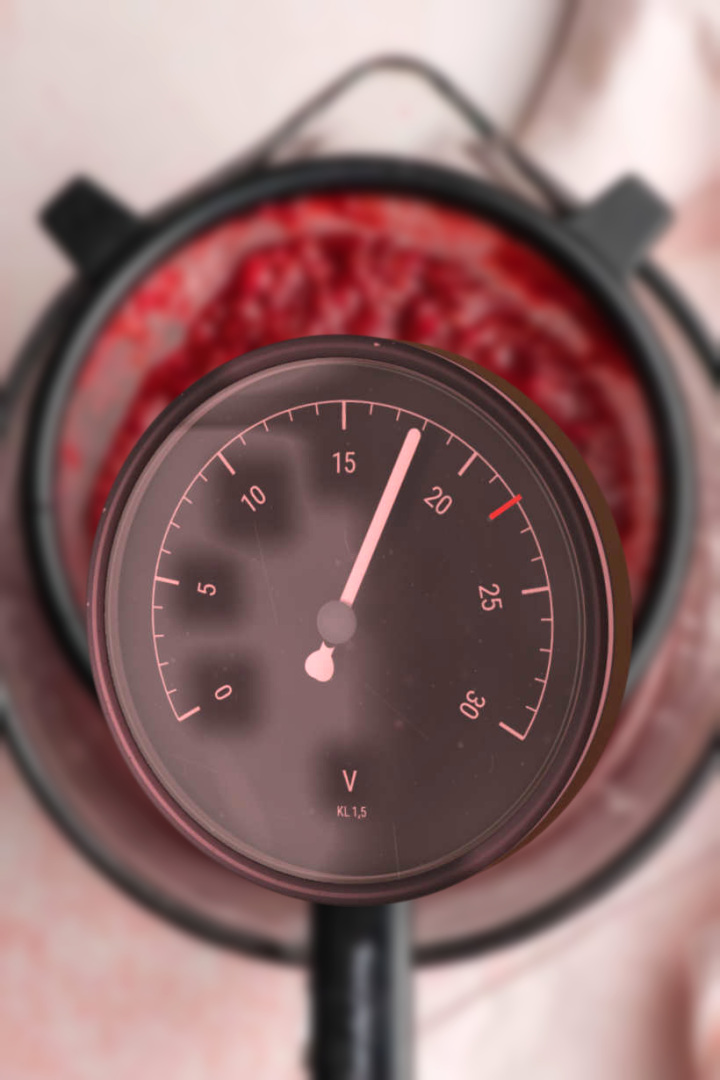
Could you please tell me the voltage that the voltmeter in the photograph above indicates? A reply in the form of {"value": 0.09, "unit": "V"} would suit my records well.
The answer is {"value": 18, "unit": "V"}
